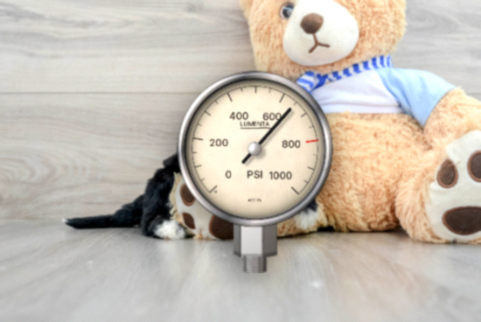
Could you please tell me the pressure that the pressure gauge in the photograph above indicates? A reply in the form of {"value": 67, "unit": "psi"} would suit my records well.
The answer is {"value": 650, "unit": "psi"}
